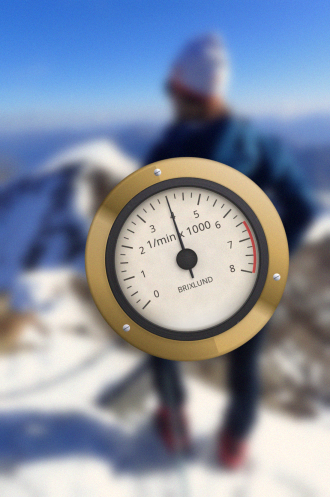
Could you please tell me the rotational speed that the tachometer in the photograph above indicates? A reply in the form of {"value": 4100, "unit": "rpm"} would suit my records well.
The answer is {"value": 4000, "unit": "rpm"}
